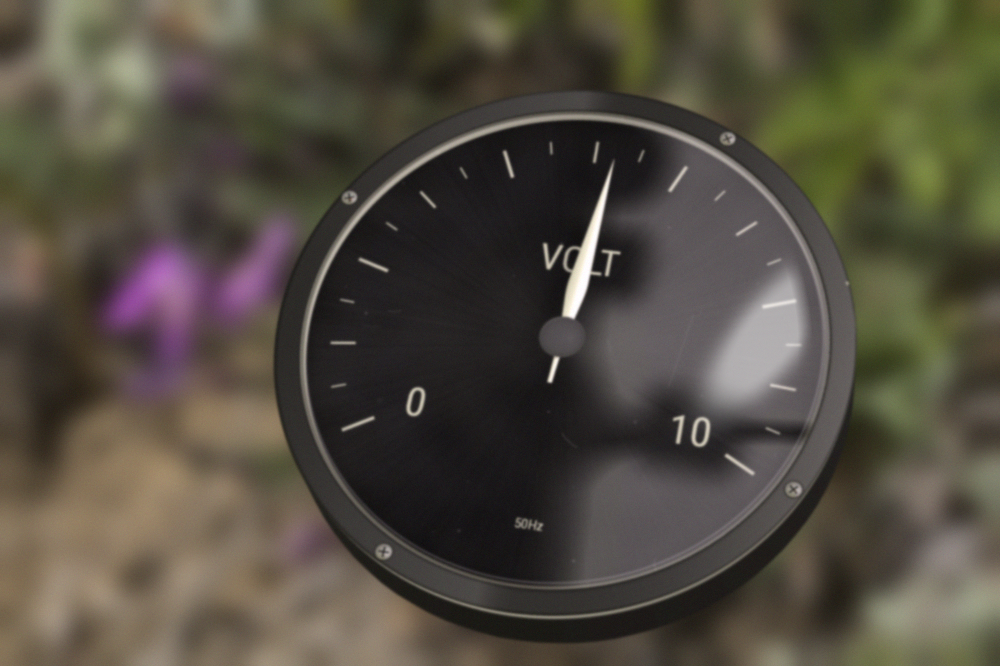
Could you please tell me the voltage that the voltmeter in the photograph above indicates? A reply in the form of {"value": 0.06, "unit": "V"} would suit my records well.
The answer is {"value": 5.25, "unit": "V"}
